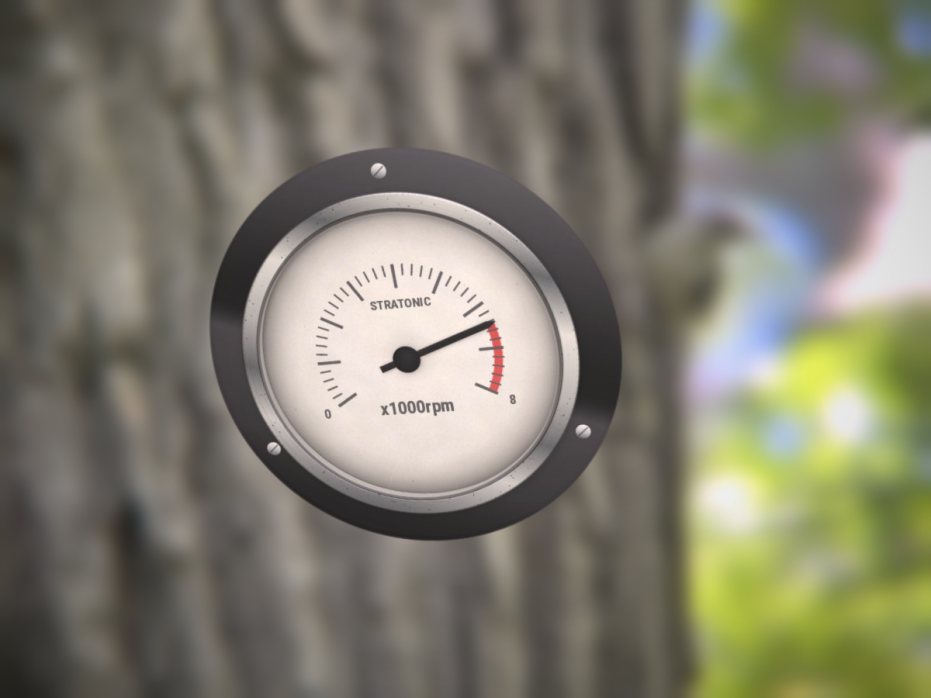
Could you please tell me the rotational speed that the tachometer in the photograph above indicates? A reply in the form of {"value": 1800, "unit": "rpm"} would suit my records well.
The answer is {"value": 6400, "unit": "rpm"}
